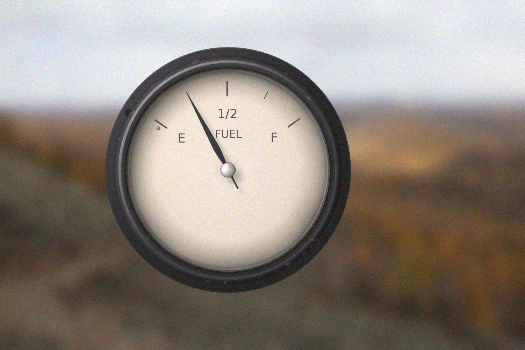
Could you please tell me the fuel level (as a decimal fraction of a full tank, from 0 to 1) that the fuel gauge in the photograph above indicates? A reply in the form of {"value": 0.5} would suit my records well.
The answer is {"value": 0.25}
